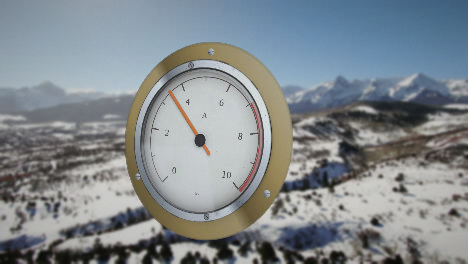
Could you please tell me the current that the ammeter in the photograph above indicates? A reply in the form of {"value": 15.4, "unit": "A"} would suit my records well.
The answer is {"value": 3.5, "unit": "A"}
